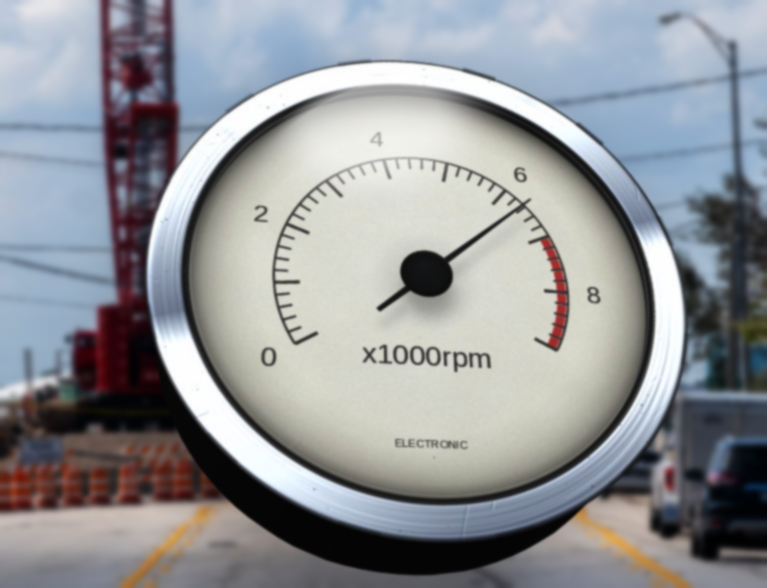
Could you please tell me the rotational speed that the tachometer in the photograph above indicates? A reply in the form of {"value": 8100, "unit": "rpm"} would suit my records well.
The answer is {"value": 6400, "unit": "rpm"}
